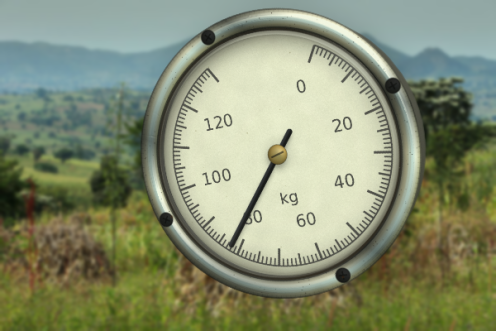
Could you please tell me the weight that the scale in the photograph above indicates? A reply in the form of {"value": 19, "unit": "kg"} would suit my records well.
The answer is {"value": 82, "unit": "kg"}
